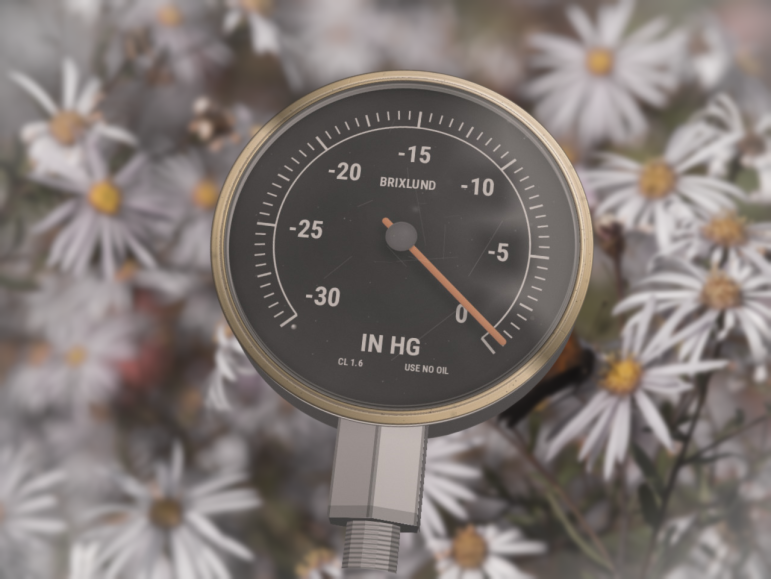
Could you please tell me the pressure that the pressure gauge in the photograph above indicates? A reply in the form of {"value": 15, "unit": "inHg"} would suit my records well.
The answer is {"value": -0.5, "unit": "inHg"}
